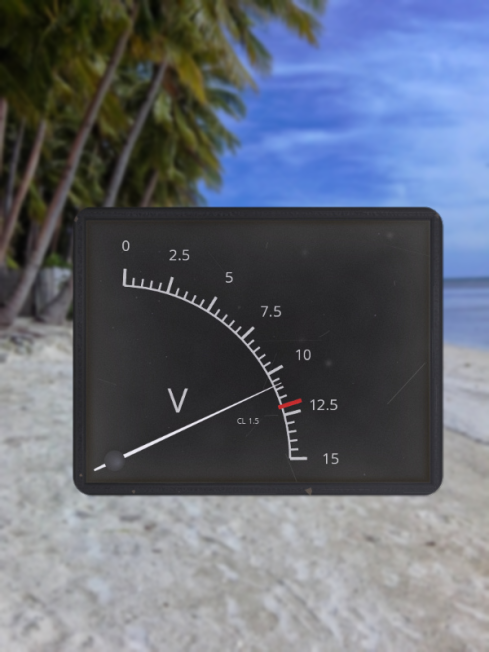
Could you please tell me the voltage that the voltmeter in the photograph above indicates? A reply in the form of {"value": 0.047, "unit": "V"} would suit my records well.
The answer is {"value": 10.75, "unit": "V"}
